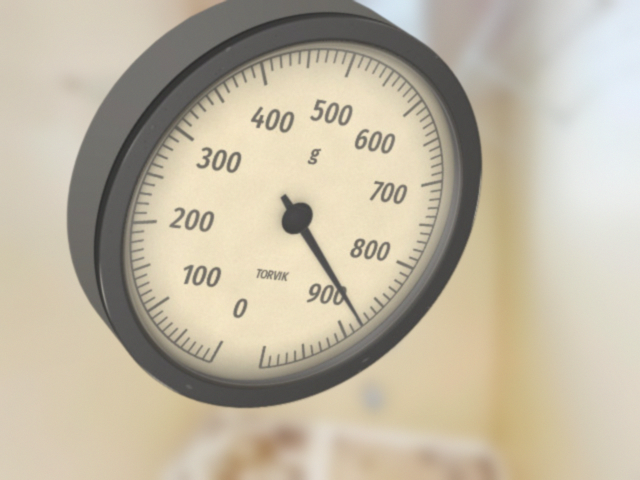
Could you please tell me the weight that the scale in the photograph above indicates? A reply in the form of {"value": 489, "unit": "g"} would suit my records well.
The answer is {"value": 880, "unit": "g"}
